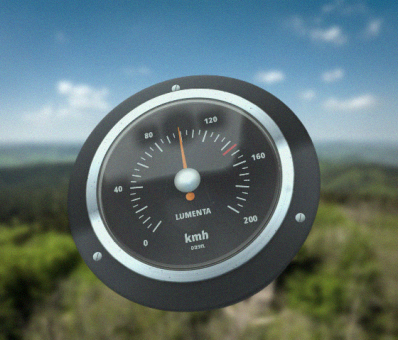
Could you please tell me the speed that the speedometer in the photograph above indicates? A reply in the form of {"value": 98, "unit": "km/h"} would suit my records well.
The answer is {"value": 100, "unit": "km/h"}
